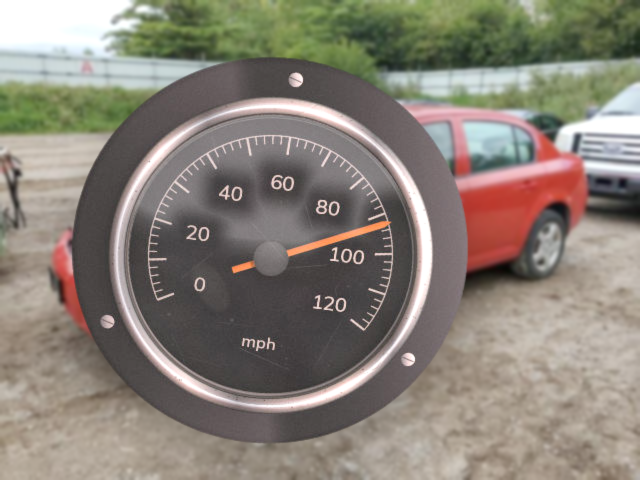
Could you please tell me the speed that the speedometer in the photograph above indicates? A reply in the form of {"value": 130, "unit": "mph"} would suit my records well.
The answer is {"value": 92, "unit": "mph"}
